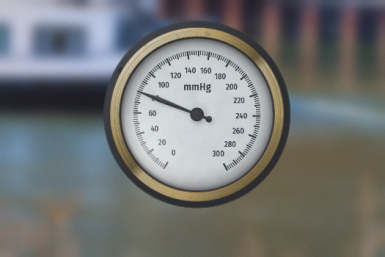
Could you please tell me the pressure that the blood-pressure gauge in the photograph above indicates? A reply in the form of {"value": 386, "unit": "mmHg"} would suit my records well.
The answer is {"value": 80, "unit": "mmHg"}
